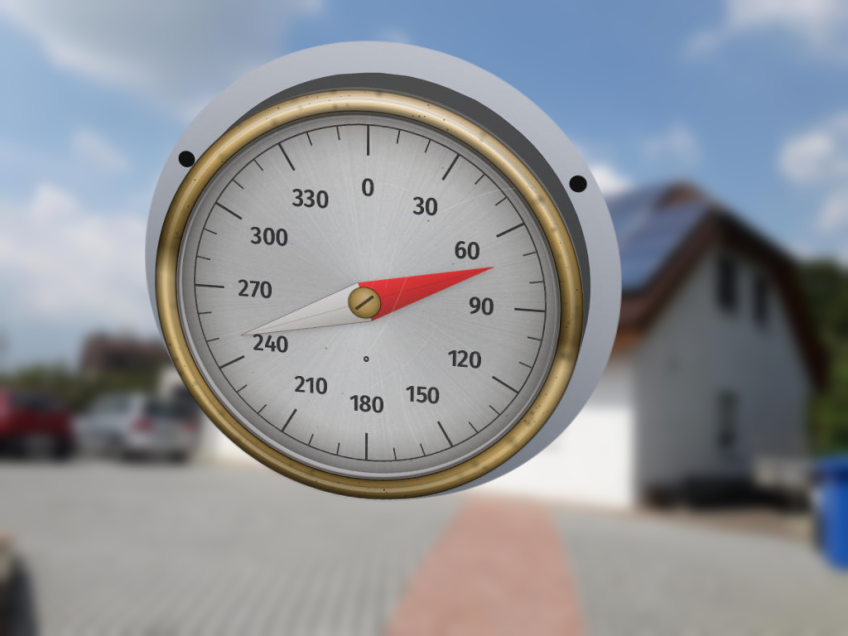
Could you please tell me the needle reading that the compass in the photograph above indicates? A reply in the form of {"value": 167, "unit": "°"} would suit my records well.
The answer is {"value": 70, "unit": "°"}
